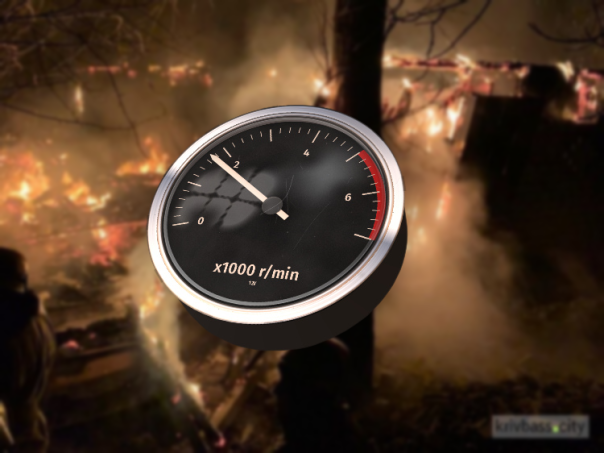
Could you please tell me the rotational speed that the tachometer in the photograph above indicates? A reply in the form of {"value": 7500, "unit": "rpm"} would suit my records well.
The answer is {"value": 1700, "unit": "rpm"}
